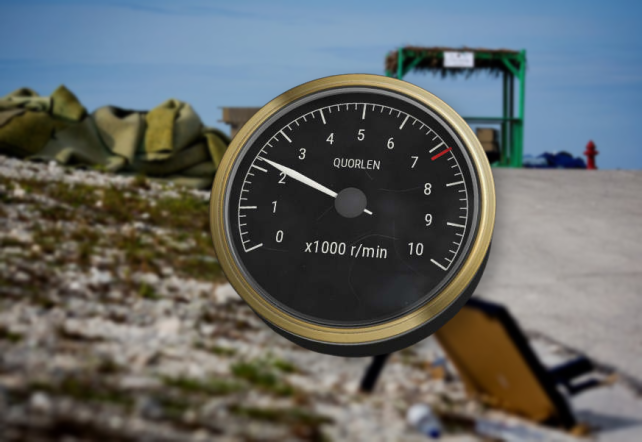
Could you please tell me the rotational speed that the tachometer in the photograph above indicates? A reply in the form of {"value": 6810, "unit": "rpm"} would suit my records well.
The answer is {"value": 2200, "unit": "rpm"}
